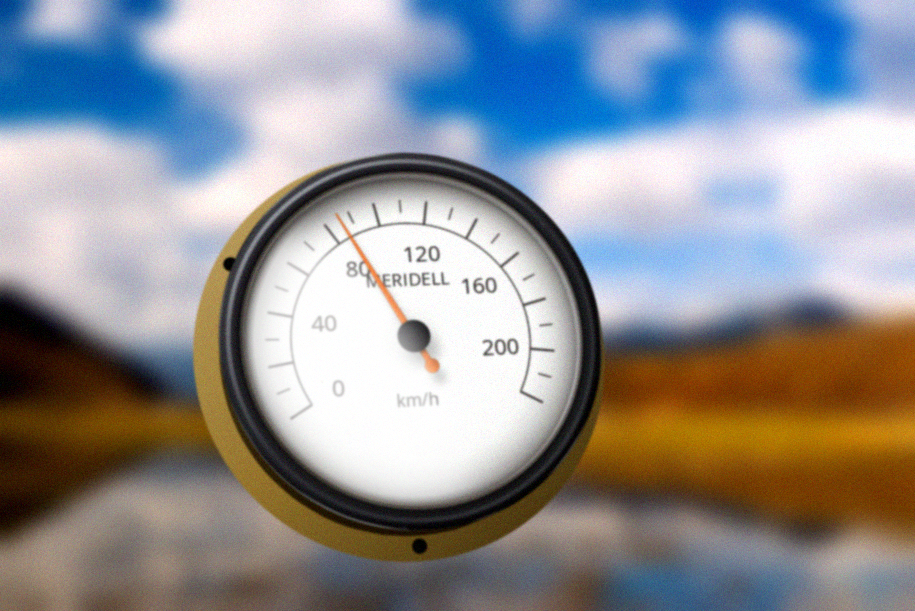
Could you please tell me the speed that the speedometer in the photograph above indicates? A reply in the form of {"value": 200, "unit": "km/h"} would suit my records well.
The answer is {"value": 85, "unit": "km/h"}
